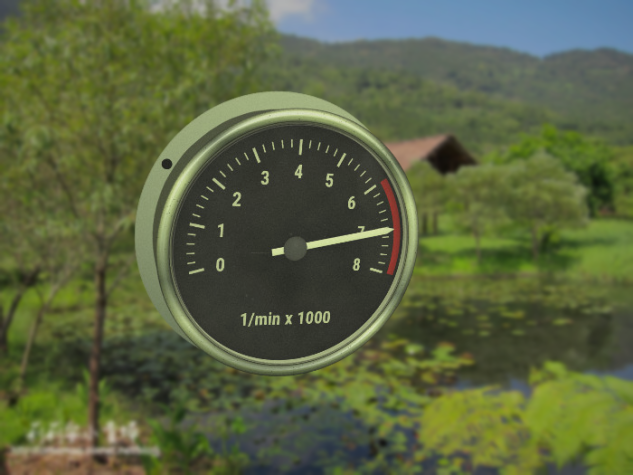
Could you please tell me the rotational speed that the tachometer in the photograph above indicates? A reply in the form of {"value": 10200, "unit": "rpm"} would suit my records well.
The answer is {"value": 7000, "unit": "rpm"}
